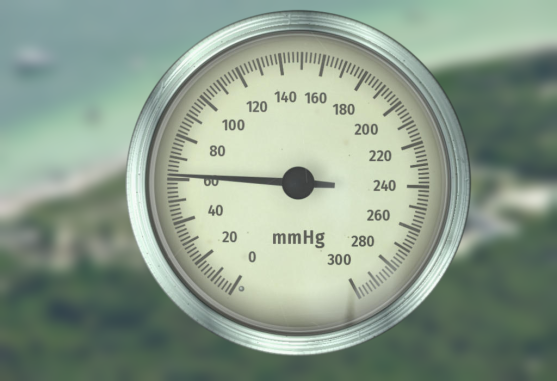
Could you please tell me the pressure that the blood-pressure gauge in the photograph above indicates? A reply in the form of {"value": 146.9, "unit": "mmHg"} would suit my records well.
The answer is {"value": 62, "unit": "mmHg"}
